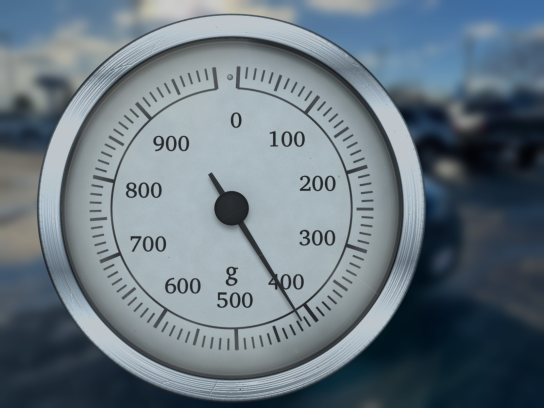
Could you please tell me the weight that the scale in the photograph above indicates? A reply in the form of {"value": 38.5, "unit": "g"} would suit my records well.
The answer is {"value": 415, "unit": "g"}
